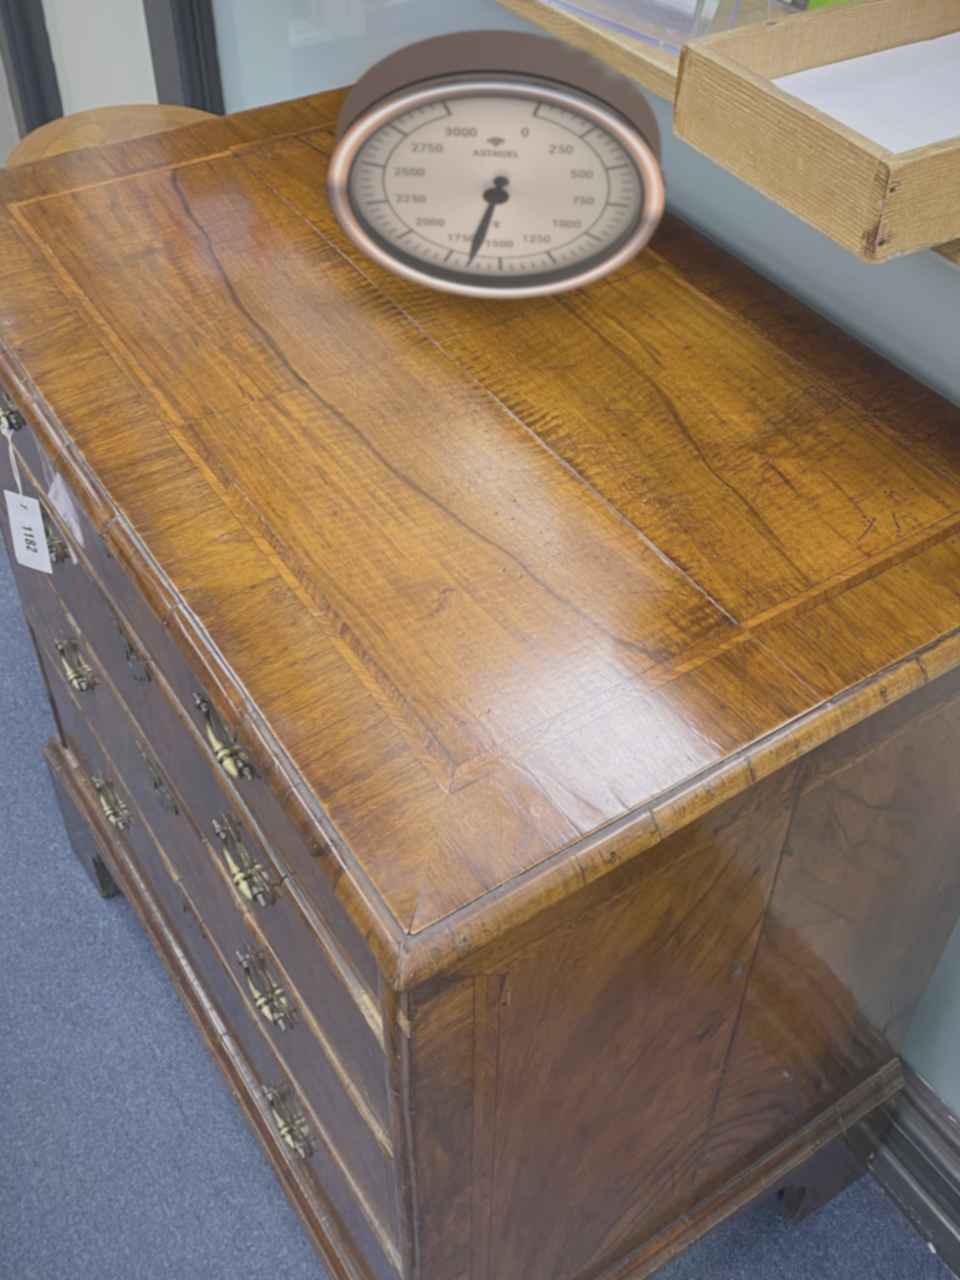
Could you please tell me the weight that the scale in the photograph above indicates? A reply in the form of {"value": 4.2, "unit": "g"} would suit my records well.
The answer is {"value": 1650, "unit": "g"}
